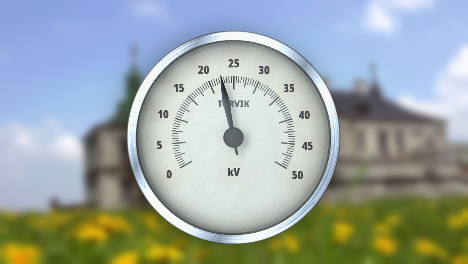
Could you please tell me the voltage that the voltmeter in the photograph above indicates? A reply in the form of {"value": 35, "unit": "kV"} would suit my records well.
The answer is {"value": 22.5, "unit": "kV"}
